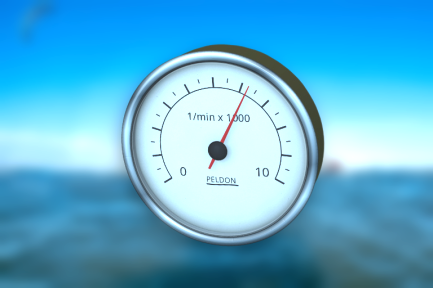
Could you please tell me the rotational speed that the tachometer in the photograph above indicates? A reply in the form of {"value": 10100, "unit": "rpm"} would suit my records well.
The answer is {"value": 6250, "unit": "rpm"}
